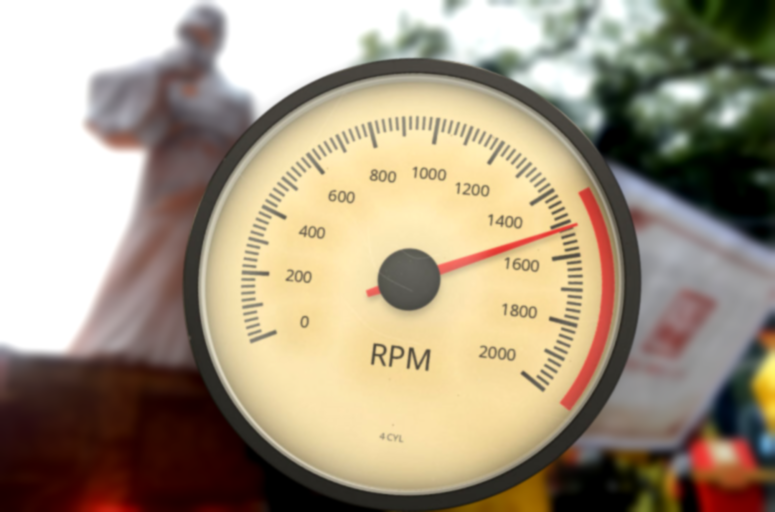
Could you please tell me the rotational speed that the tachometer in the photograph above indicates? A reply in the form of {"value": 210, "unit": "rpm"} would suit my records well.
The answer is {"value": 1520, "unit": "rpm"}
